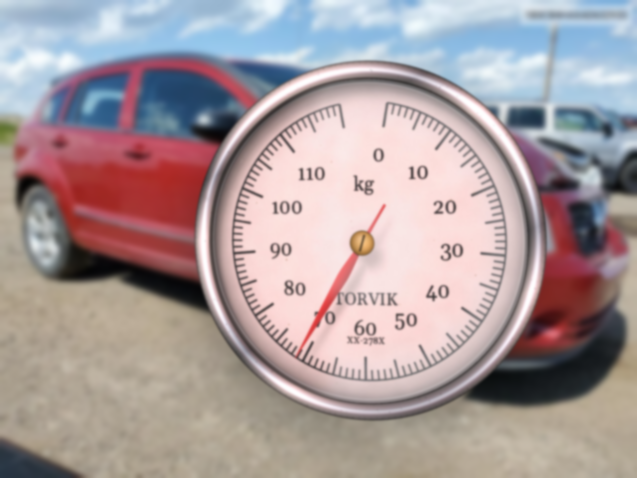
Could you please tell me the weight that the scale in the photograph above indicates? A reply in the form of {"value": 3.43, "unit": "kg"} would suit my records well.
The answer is {"value": 71, "unit": "kg"}
